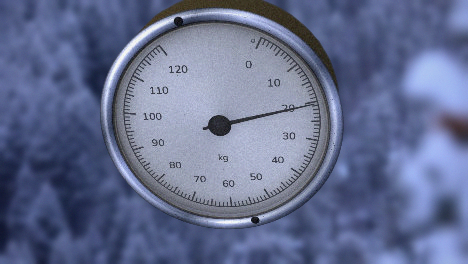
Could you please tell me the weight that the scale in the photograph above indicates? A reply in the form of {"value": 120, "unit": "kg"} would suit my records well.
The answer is {"value": 20, "unit": "kg"}
